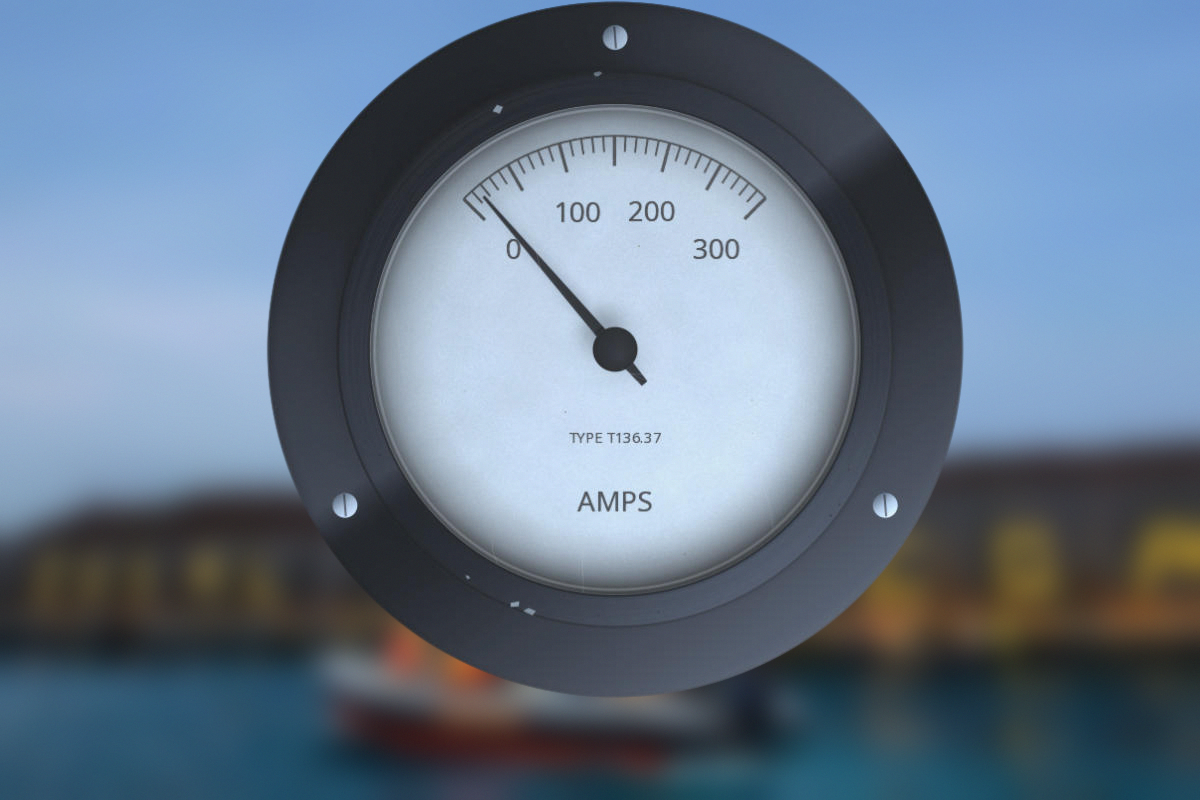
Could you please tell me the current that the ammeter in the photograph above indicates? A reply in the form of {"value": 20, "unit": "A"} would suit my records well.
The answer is {"value": 15, "unit": "A"}
